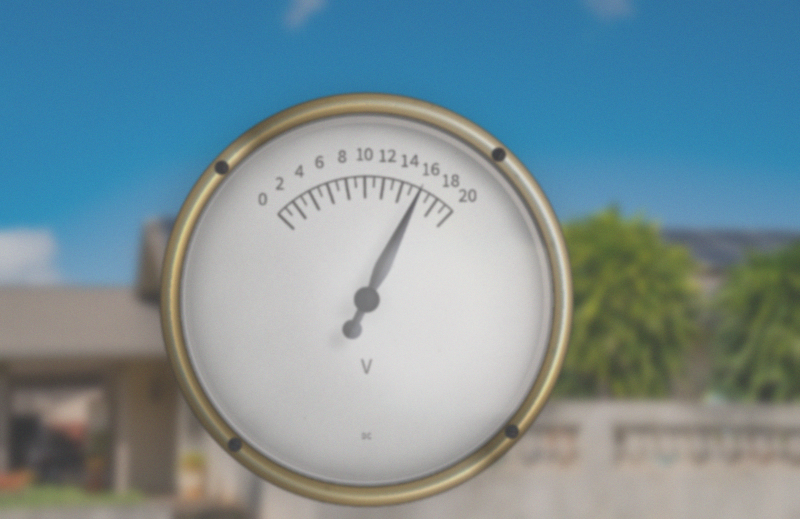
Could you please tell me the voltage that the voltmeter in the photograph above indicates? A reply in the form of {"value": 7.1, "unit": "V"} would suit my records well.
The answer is {"value": 16, "unit": "V"}
